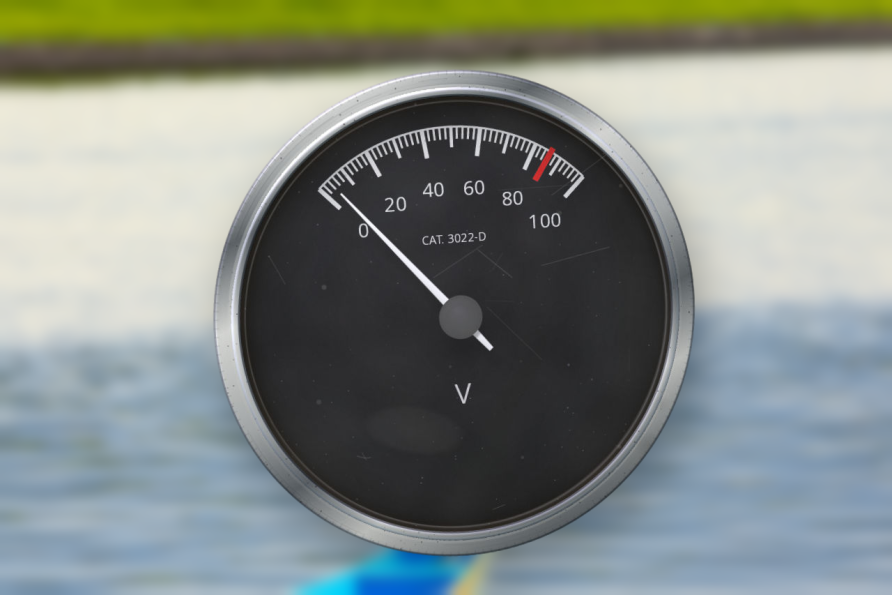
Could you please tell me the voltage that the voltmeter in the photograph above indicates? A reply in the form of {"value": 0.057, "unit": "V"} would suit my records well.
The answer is {"value": 4, "unit": "V"}
